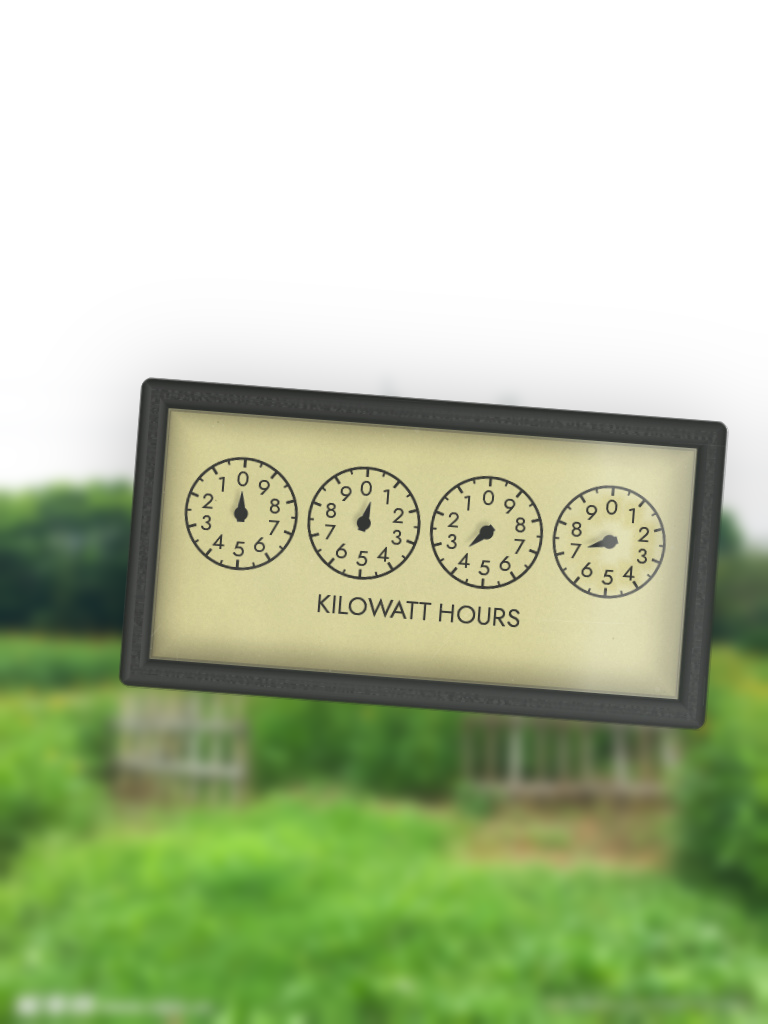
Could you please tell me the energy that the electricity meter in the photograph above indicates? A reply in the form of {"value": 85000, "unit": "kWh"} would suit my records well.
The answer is {"value": 37, "unit": "kWh"}
